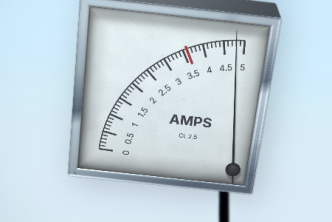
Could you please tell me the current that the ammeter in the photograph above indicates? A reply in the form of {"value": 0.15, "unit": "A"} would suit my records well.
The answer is {"value": 4.8, "unit": "A"}
